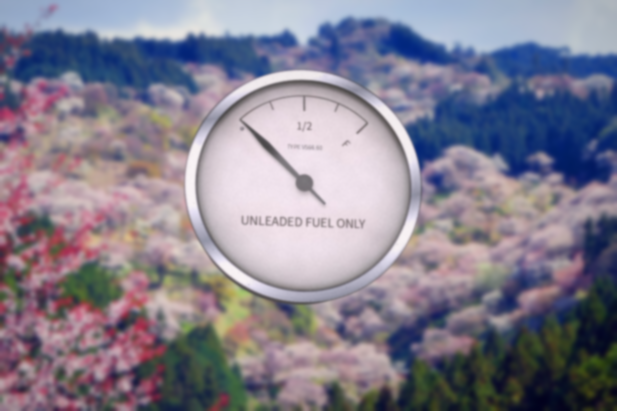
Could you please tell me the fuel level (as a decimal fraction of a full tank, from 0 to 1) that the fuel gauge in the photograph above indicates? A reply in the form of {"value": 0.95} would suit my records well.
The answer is {"value": 0}
